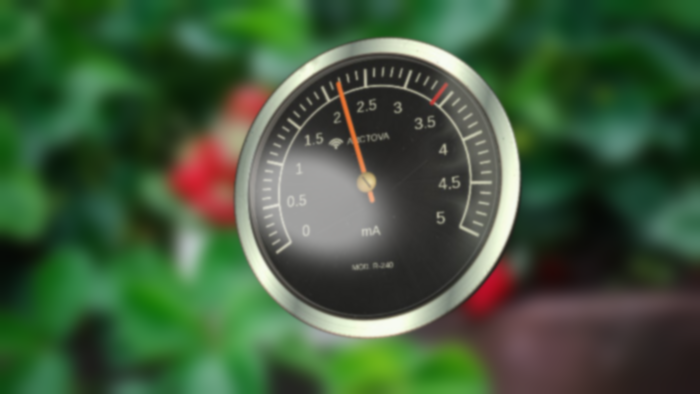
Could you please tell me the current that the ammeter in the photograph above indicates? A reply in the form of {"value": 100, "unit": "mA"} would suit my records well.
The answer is {"value": 2.2, "unit": "mA"}
